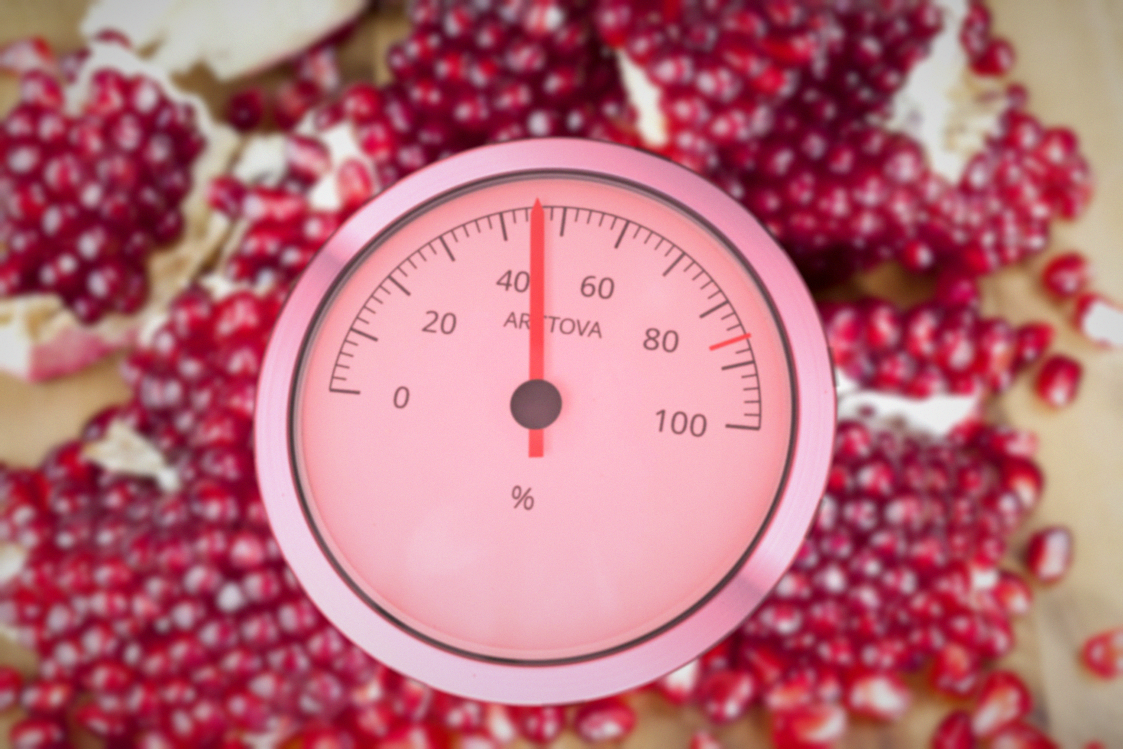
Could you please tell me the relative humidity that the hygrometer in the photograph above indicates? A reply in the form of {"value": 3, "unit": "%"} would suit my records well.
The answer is {"value": 46, "unit": "%"}
